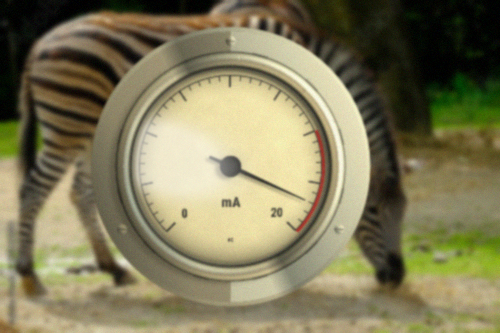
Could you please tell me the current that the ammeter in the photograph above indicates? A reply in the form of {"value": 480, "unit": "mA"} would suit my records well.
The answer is {"value": 18.5, "unit": "mA"}
